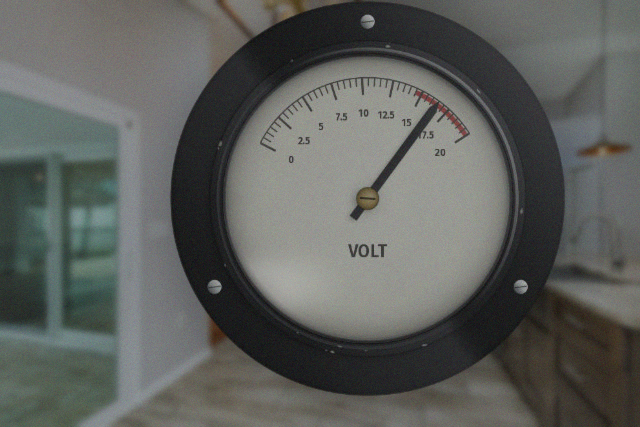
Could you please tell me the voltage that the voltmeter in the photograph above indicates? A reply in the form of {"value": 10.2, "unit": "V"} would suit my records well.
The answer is {"value": 16.5, "unit": "V"}
